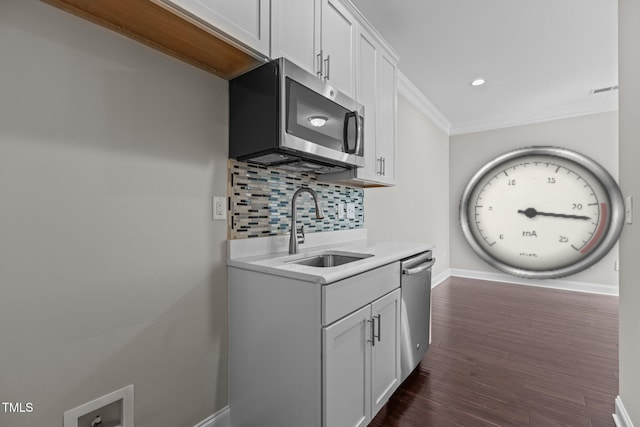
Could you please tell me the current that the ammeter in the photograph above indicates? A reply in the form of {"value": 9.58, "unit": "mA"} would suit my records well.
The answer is {"value": 21.5, "unit": "mA"}
